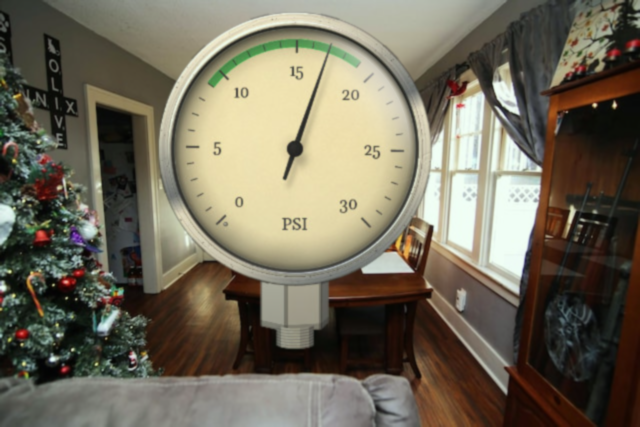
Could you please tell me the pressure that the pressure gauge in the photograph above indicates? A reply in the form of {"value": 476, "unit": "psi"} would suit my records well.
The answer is {"value": 17, "unit": "psi"}
